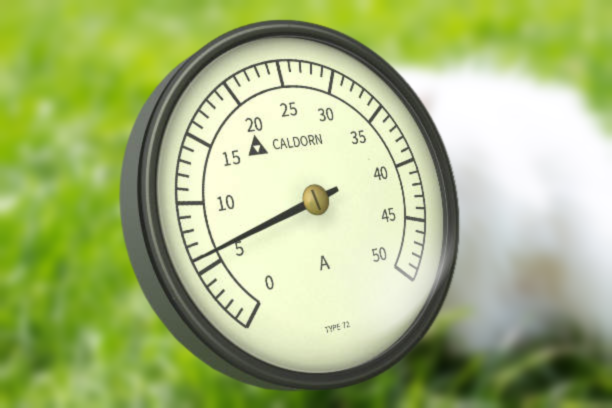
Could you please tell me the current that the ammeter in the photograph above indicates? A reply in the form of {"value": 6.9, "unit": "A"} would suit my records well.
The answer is {"value": 6, "unit": "A"}
